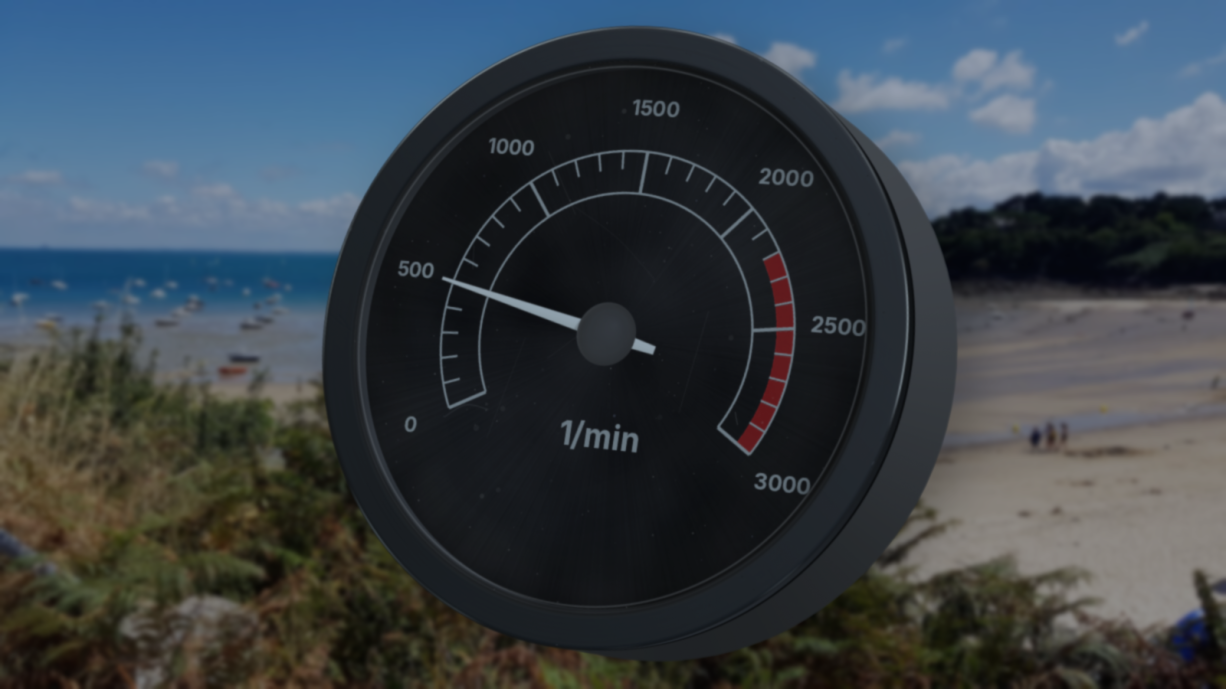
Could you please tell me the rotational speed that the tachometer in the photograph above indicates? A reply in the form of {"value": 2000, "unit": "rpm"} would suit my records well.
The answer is {"value": 500, "unit": "rpm"}
